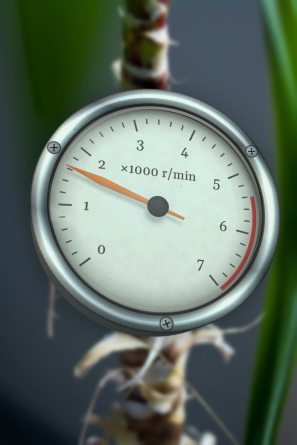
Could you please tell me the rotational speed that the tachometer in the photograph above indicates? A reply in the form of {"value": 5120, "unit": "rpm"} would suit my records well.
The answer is {"value": 1600, "unit": "rpm"}
